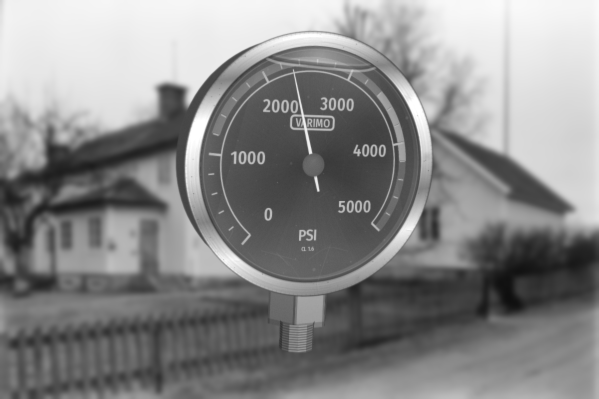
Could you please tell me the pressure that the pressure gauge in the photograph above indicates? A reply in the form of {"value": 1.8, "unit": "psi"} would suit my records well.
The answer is {"value": 2300, "unit": "psi"}
